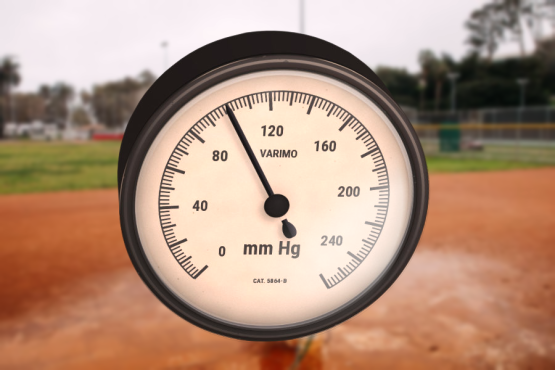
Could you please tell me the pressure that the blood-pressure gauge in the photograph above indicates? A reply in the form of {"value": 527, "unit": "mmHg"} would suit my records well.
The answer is {"value": 100, "unit": "mmHg"}
